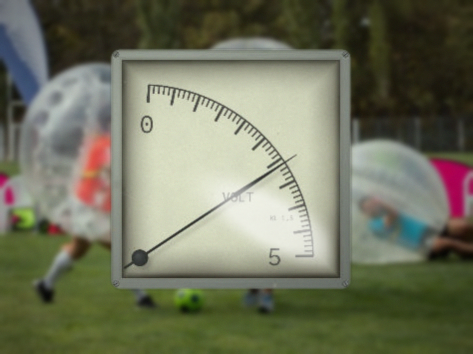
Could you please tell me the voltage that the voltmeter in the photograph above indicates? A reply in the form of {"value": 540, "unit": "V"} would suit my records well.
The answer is {"value": 3.1, "unit": "V"}
